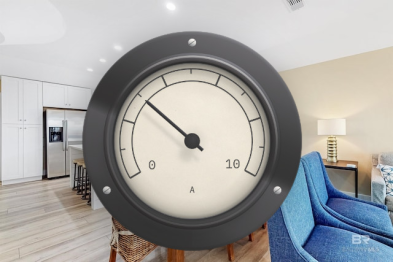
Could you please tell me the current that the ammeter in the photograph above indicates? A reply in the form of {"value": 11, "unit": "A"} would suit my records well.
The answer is {"value": 3, "unit": "A"}
